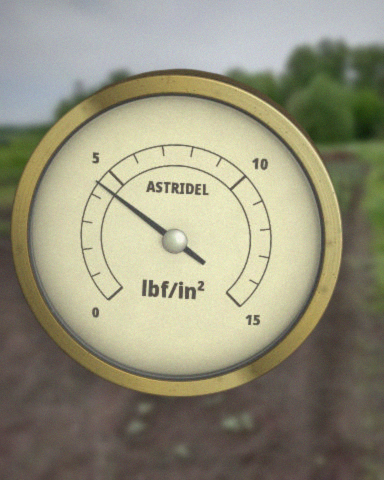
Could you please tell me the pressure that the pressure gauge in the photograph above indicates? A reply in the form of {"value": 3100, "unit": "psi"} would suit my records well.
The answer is {"value": 4.5, "unit": "psi"}
